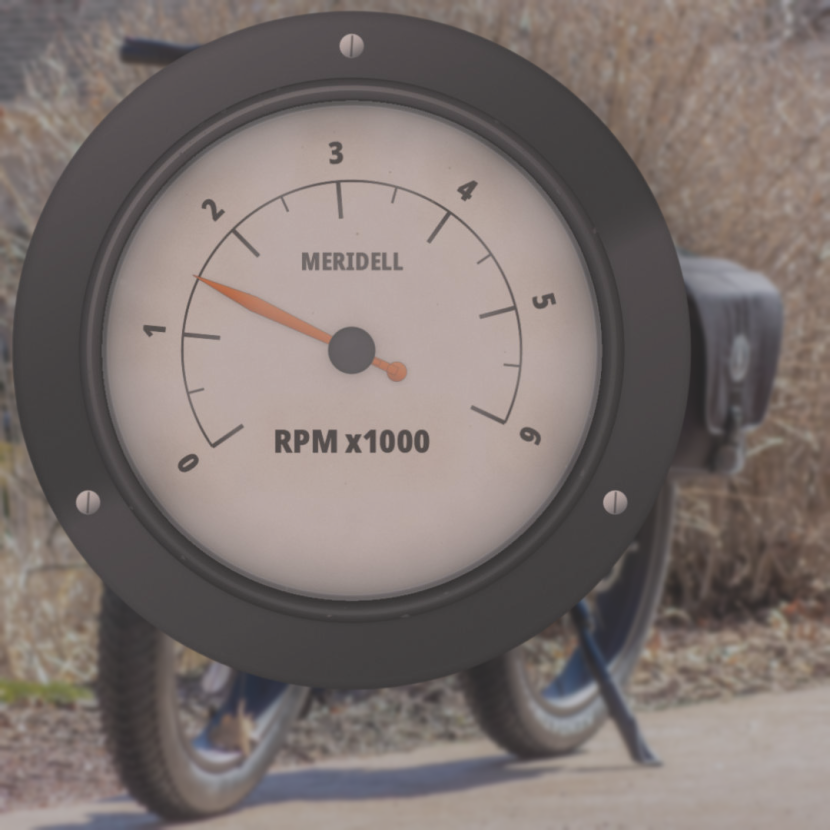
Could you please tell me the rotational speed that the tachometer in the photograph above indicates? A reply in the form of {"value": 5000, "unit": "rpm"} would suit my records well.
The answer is {"value": 1500, "unit": "rpm"}
